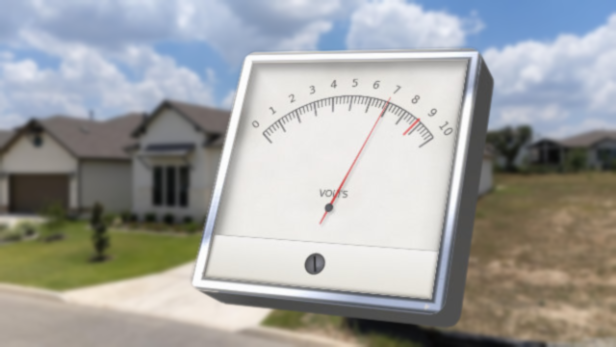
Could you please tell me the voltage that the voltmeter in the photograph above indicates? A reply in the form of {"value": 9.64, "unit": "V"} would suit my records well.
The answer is {"value": 7, "unit": "V"}
